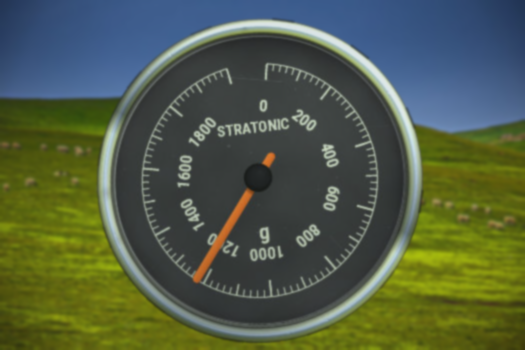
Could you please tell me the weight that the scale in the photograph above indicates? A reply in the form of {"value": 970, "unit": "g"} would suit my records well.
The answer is {"value": 1220, "unit": "g"}
